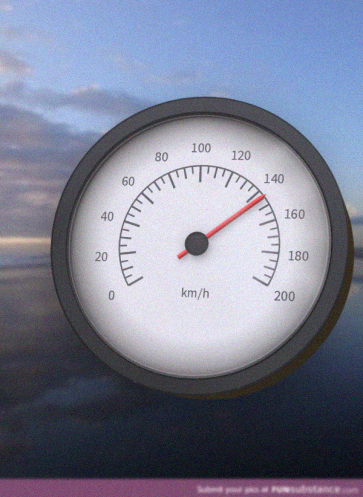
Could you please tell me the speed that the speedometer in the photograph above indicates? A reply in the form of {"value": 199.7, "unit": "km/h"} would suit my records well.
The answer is {"value": 145, "unit": "km/h"}
